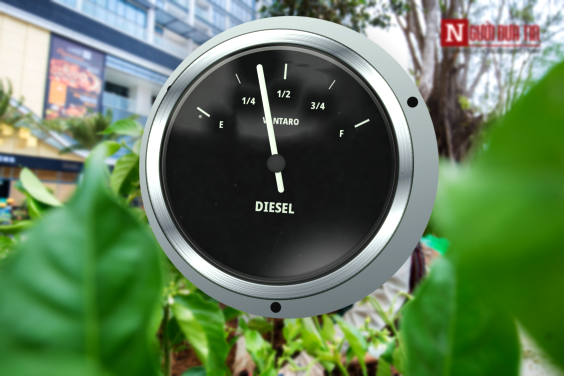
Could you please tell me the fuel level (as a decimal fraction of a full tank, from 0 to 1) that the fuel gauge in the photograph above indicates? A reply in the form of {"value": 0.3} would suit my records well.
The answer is {"value": 0.375}
